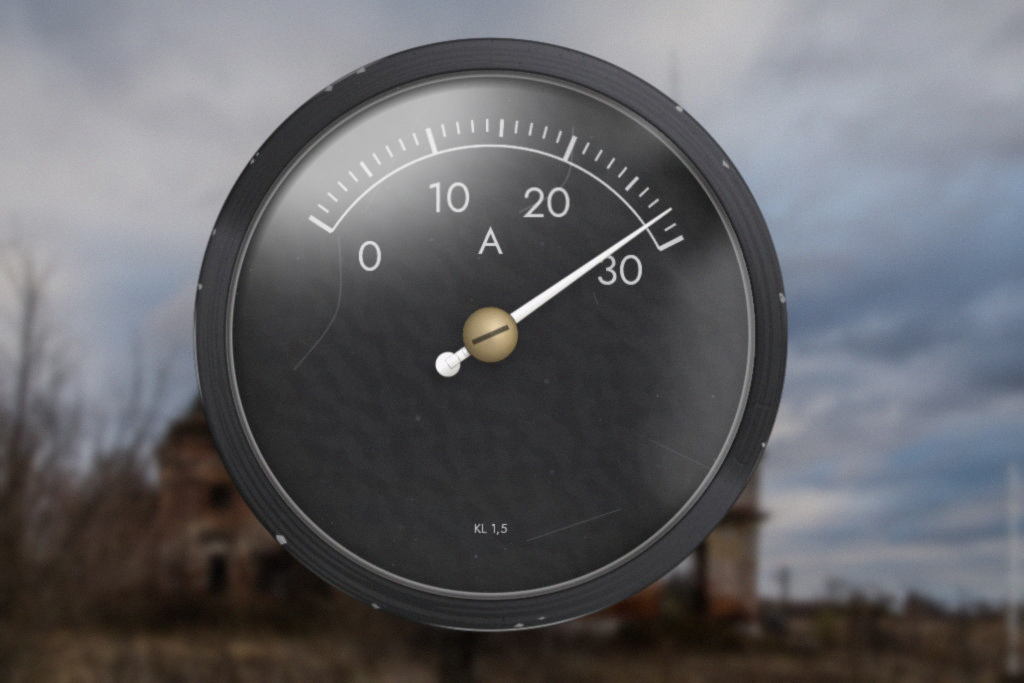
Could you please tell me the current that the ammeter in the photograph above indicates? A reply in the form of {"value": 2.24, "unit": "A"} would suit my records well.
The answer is {"value": 28, "unit": "A"}
